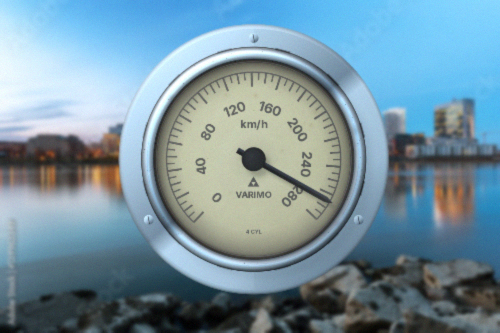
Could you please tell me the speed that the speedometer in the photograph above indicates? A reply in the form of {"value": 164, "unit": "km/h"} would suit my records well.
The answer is {"value": 265, "unit": "km/h"}
